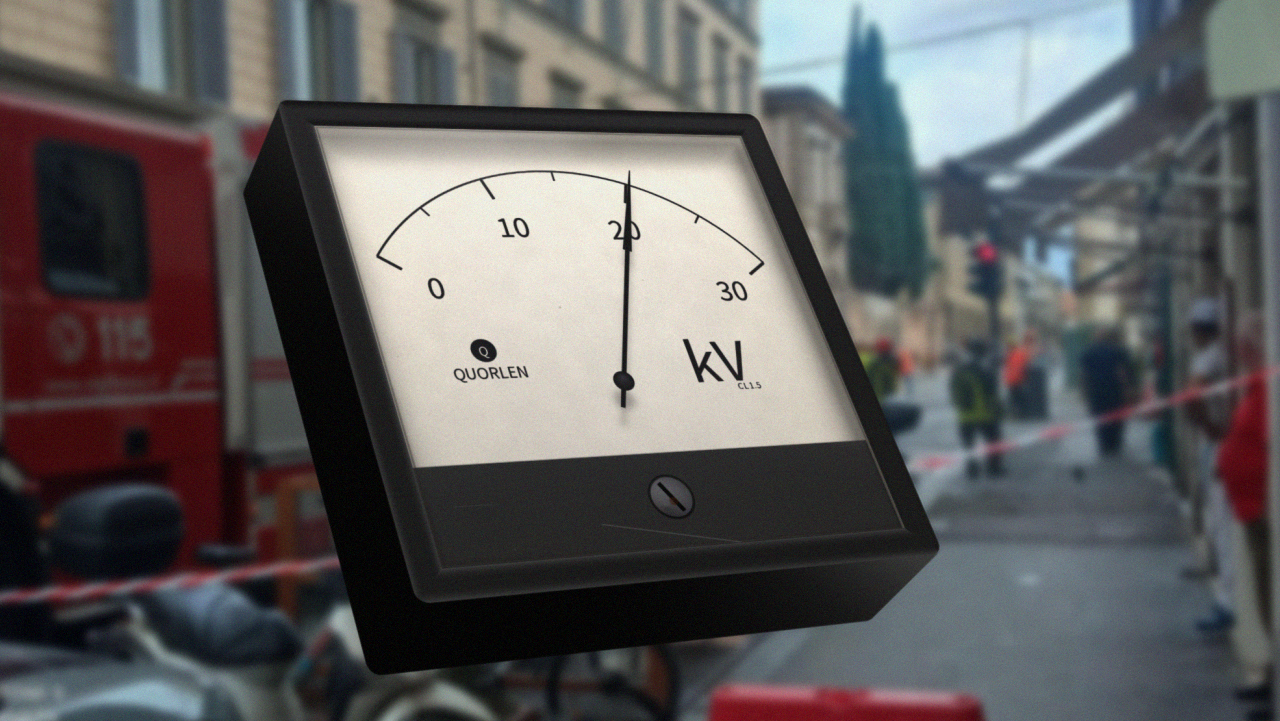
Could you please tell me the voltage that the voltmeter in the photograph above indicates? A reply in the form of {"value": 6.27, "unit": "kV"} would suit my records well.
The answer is {"value": 20, "unit": "kV"}
